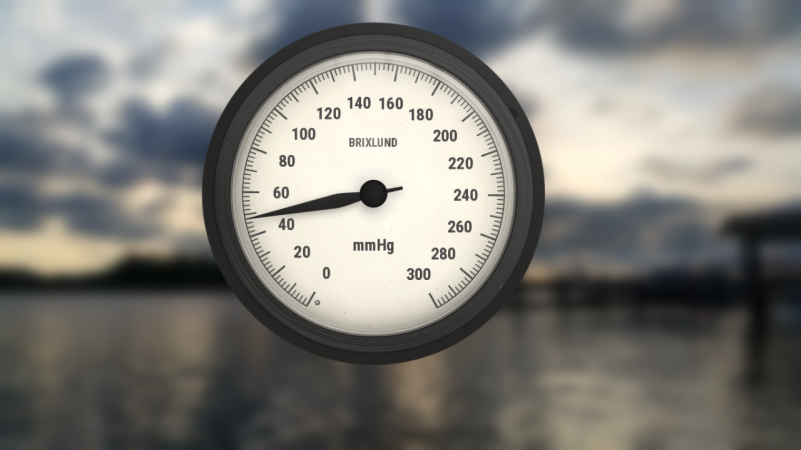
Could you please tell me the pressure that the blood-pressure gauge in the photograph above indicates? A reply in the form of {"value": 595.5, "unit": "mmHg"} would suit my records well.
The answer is {"value": 48, "unit": "mmHg"}
